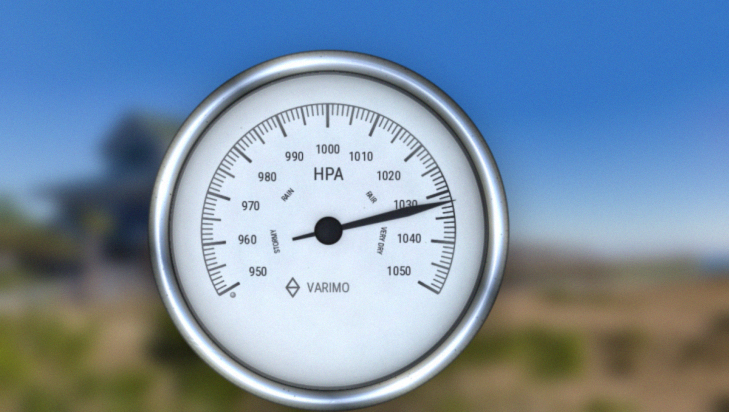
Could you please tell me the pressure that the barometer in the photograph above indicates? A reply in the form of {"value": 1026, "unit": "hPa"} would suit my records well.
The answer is {"value": 1032, "unit": "hPa"}
